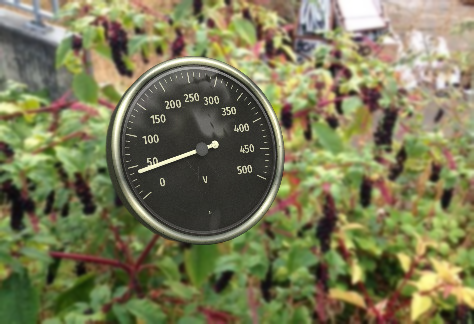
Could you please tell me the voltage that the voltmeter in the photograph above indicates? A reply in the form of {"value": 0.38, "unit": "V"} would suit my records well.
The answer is {"value": 40, "unit": "V"}
